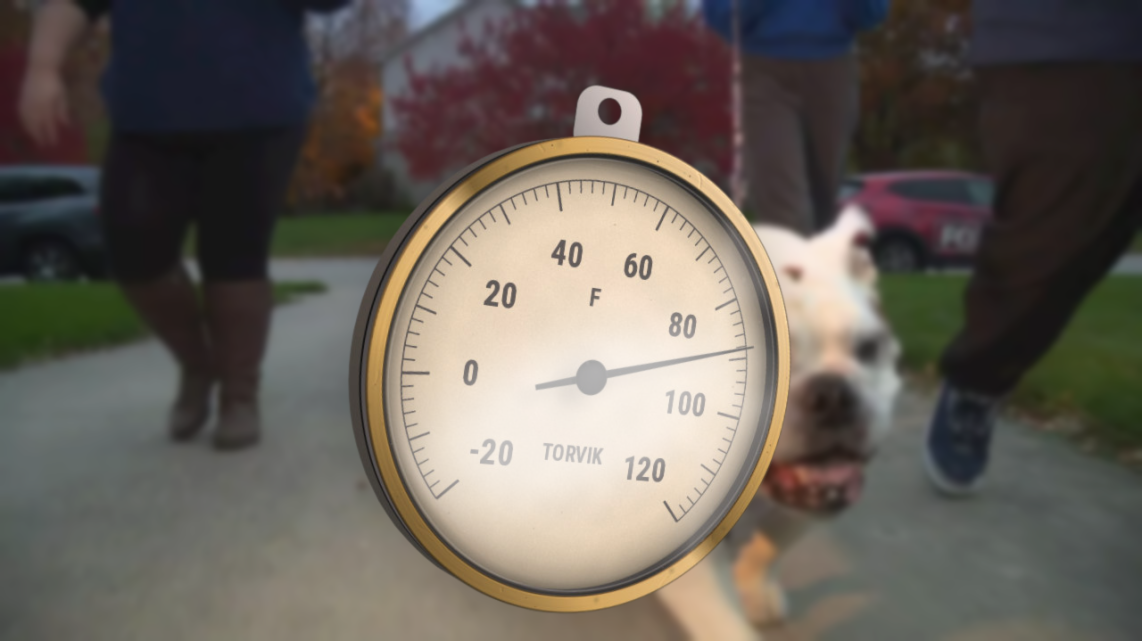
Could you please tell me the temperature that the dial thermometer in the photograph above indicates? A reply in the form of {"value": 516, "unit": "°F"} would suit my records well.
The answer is {"value": 88, "unit": "°F"}
